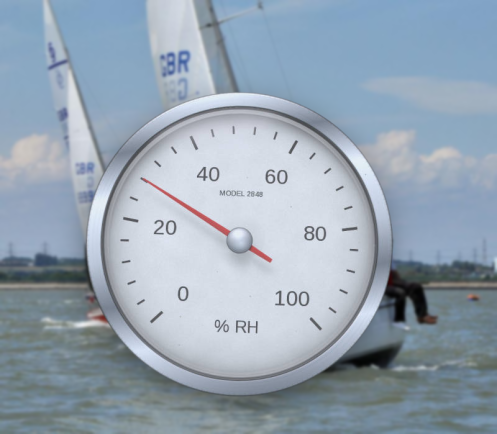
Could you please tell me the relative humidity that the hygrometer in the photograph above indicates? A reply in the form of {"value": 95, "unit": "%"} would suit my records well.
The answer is {"value": 28, "unit": "%"}
